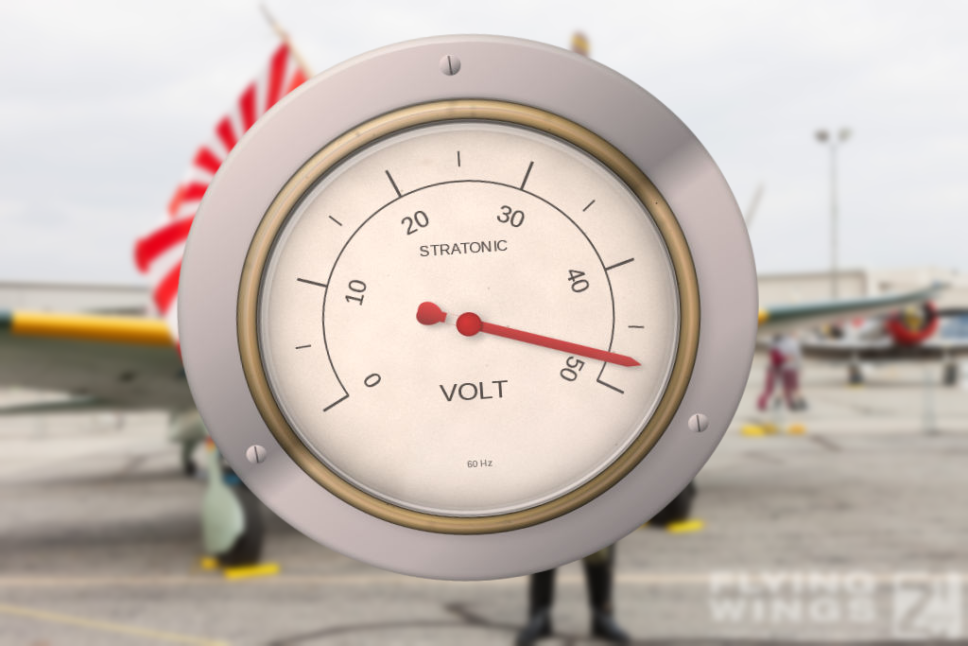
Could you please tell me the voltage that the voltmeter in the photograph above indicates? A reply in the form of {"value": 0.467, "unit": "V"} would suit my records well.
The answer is {"value": 47.5, "unit": "V"}
